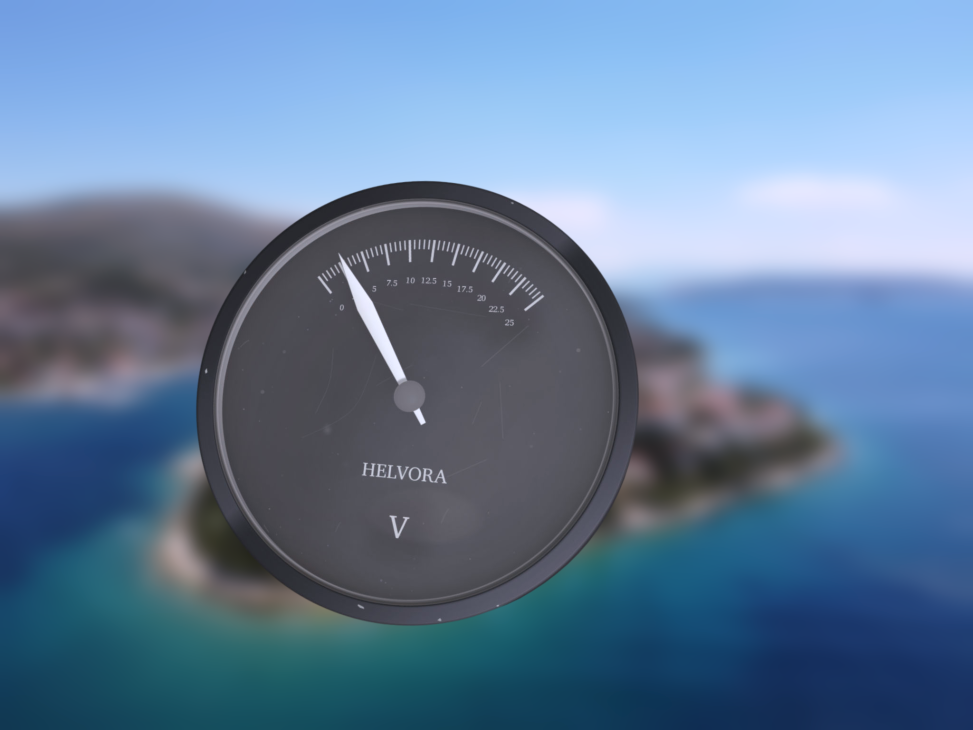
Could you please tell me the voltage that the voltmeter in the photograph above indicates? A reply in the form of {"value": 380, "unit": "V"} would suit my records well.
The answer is {"value": 3, "unit": "V"}
